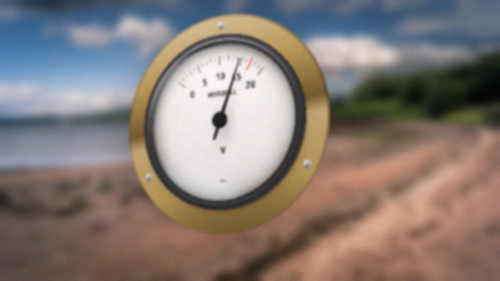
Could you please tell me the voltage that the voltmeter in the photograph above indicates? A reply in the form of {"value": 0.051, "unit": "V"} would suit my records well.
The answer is {"value": 15, "unit": "V"}
